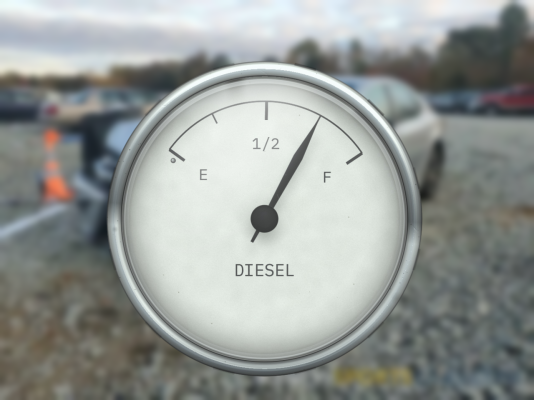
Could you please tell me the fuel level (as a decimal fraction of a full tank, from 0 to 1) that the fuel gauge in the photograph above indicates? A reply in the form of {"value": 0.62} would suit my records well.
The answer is {"value": 0.75}
